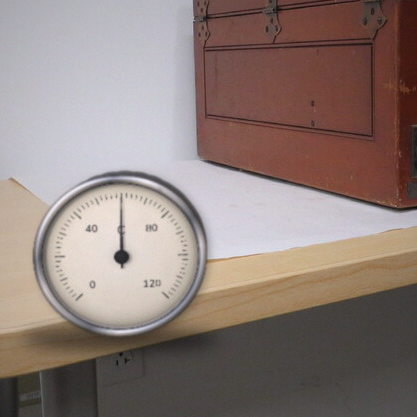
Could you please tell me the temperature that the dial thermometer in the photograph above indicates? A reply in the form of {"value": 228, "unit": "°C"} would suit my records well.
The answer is {"value": 60, "unit": "°C"}
